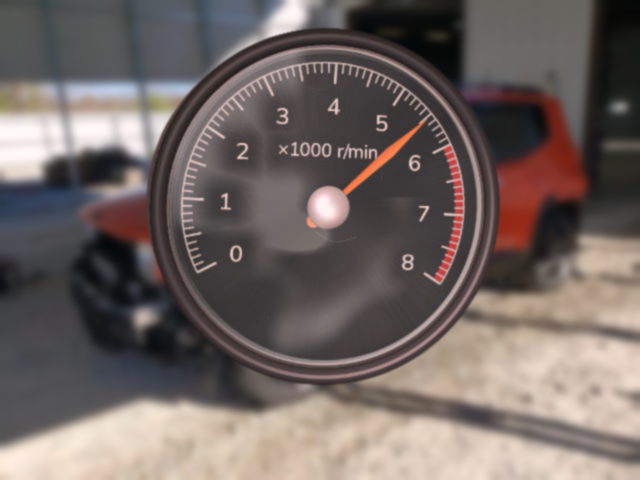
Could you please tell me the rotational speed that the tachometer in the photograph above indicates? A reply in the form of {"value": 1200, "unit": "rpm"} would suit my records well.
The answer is {"value": 5500, "unit": "rpm"}
